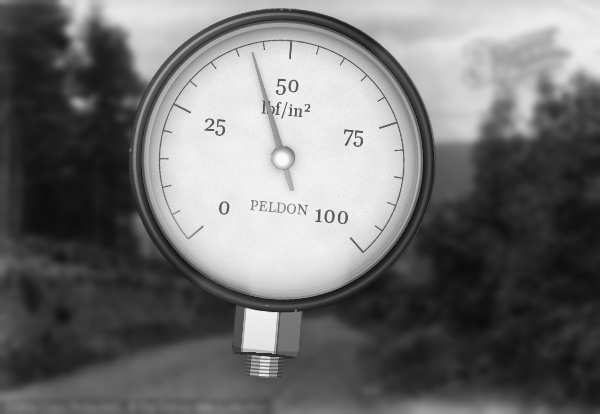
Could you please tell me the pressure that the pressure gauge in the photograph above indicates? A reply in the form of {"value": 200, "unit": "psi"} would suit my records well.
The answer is {"value": 42.5, "unit": "psi"}
